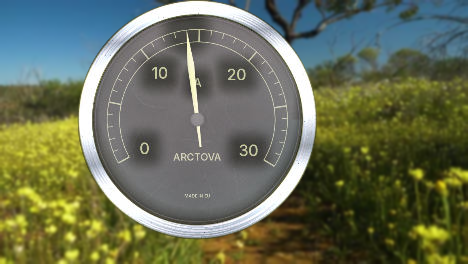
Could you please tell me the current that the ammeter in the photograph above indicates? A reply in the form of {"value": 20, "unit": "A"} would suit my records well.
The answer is {"value": 14, "unit": "A"}
